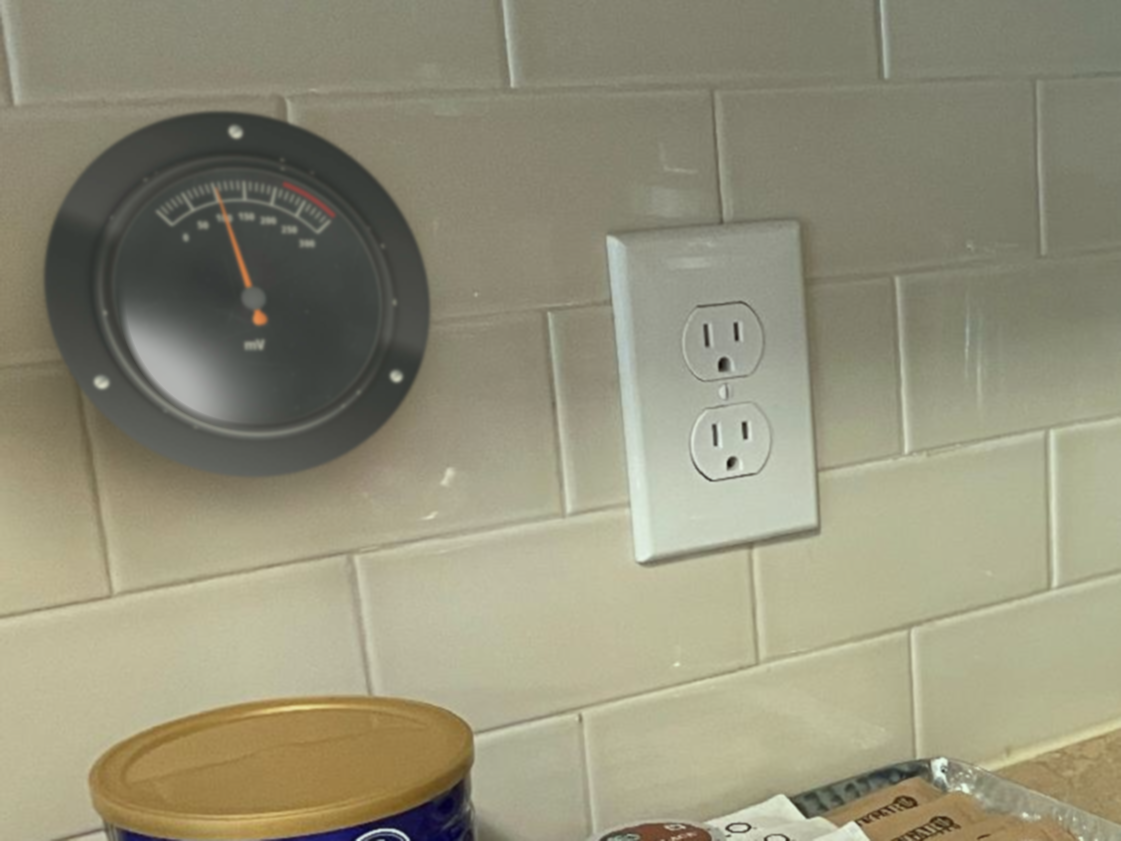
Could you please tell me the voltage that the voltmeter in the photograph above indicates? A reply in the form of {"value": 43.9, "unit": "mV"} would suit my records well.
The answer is {"value": 100, "unit": "mV"}
